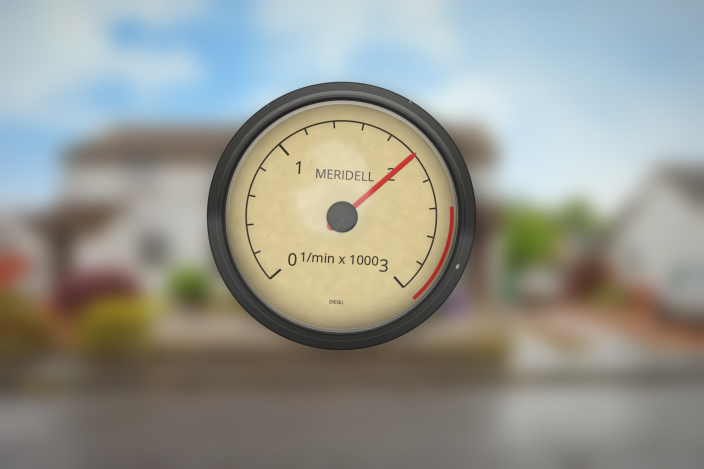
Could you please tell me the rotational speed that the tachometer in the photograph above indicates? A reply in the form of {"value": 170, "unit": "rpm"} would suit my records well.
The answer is {"value": 2000, "unit": "rpm"}
